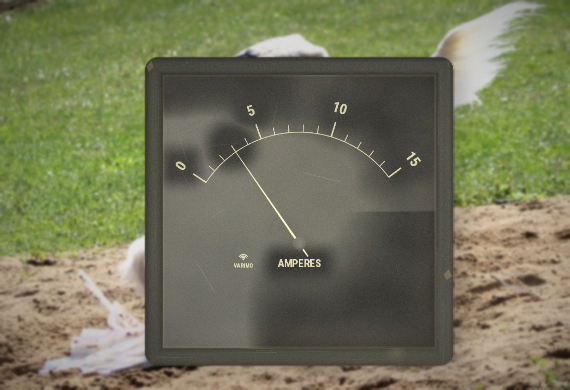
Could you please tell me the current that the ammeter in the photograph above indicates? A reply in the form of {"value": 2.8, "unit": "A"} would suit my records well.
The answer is {"value": 3, "unit": "A"}
